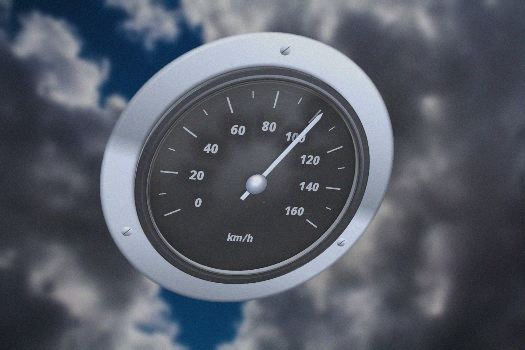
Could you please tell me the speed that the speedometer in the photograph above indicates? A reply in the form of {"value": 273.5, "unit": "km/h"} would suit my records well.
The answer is {"value": 100, "unit": "km/h"}
